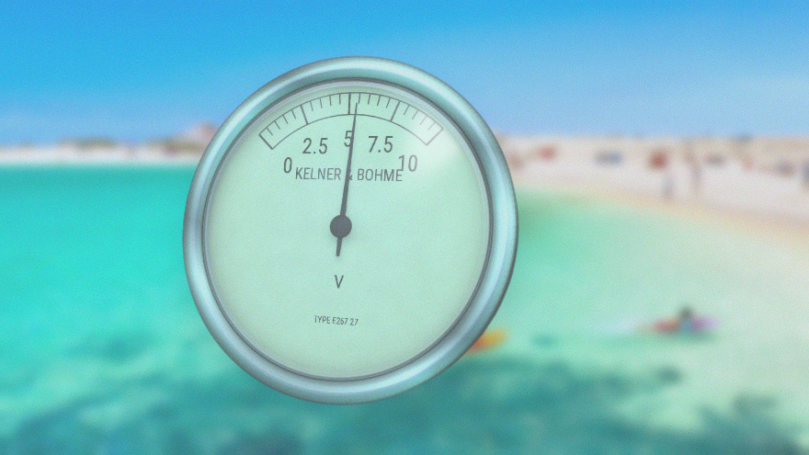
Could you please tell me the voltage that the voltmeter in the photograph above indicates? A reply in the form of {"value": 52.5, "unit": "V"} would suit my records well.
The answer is {"value": 5.5, "unit": "V"}
